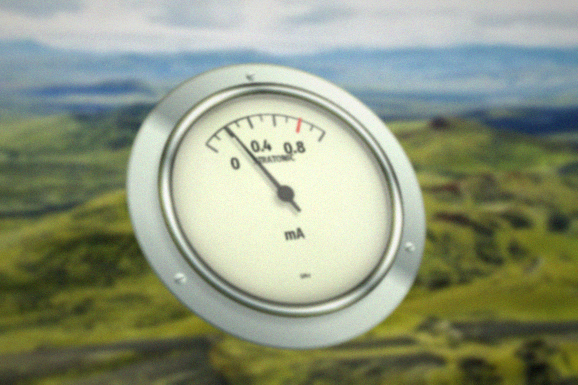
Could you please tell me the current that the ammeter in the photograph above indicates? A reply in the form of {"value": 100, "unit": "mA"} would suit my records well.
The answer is {"value": 0.2, "unit": "mA"}
